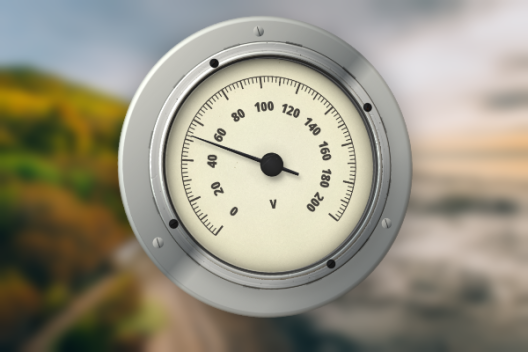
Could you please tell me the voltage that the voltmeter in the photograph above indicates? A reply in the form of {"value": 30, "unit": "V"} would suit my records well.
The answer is {"value": 52, "unit": "V"}
